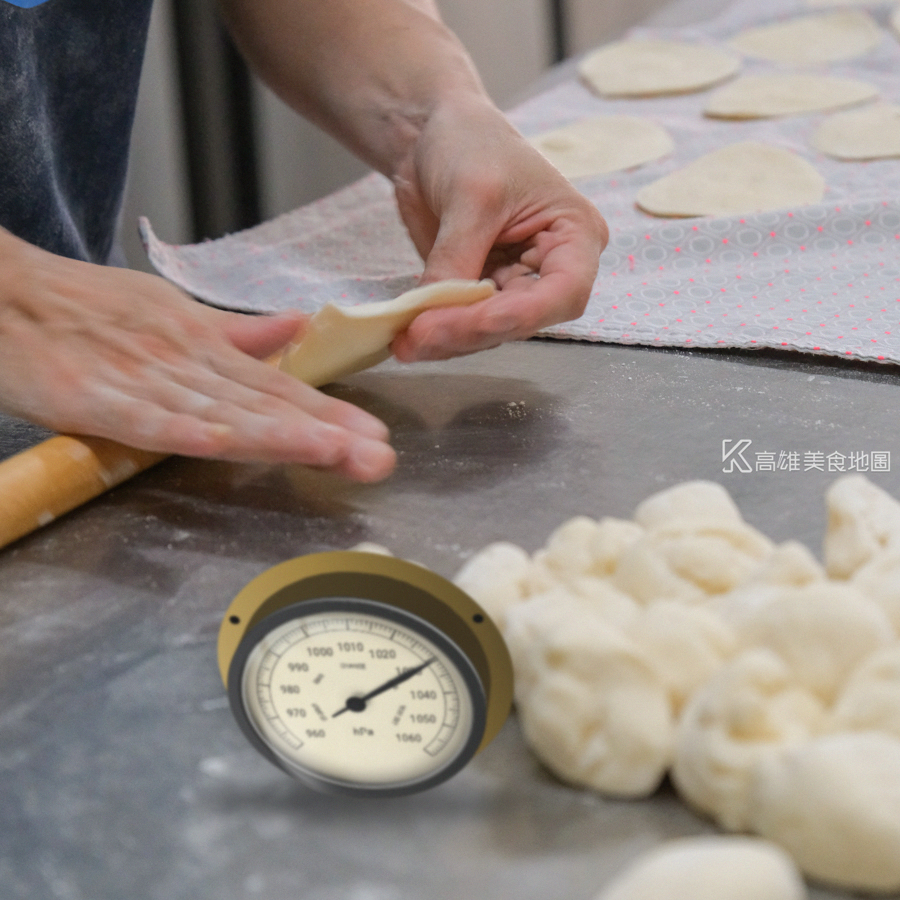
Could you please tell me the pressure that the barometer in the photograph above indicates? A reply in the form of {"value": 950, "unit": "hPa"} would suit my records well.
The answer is {"value": 1030, "unit": "hPa"}
